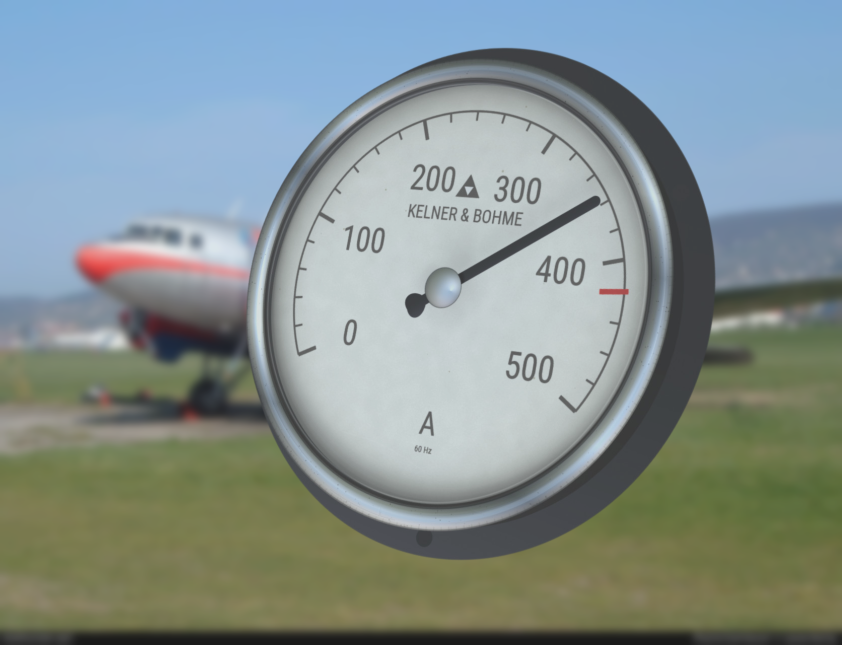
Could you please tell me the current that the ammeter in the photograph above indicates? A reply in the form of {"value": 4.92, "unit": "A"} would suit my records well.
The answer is {"value": 360, "unit": "A"}
